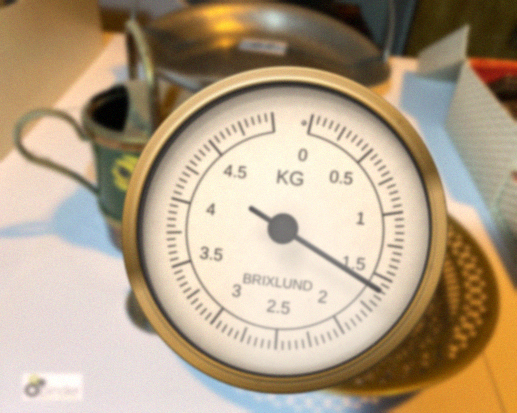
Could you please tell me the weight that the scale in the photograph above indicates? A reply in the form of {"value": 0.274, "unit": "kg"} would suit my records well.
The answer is {"value": 1.6, "unit": "kg"}
